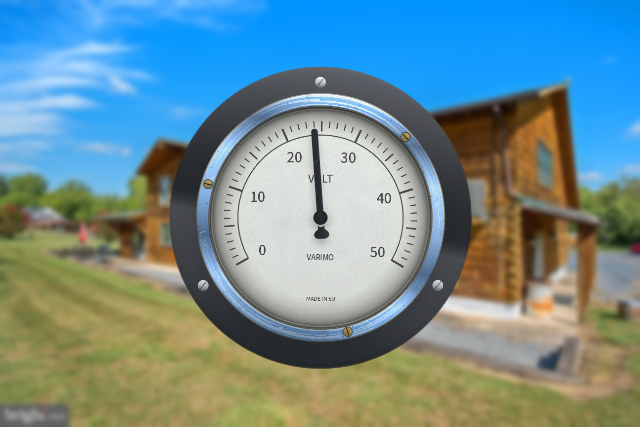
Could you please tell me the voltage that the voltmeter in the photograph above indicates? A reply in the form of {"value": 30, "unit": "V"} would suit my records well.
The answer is {"value": 24, "unit": "V"}
